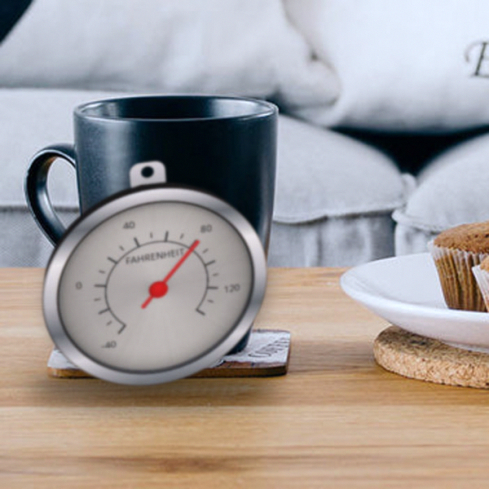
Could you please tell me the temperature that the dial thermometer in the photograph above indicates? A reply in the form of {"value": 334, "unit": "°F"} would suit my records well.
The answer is {"value": 80, "unit": "°F"}
